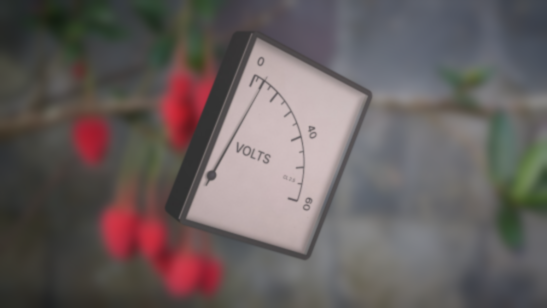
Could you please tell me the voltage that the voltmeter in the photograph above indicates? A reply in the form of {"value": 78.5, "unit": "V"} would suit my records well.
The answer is {"value": 10, "unit": "V"}
